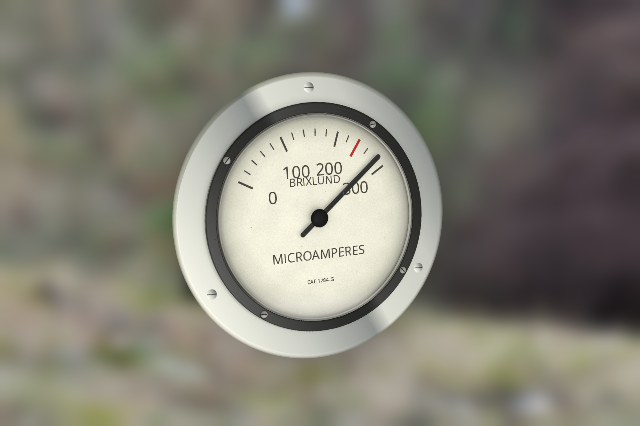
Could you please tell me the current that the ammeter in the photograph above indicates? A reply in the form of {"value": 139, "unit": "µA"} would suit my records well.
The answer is {"value": 280, "unit": "µA"}
